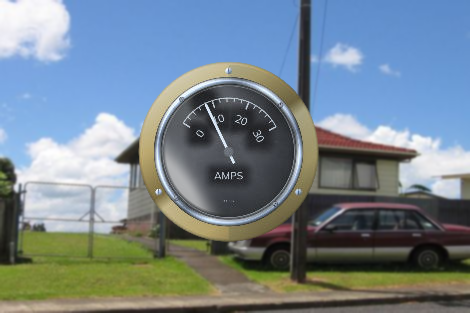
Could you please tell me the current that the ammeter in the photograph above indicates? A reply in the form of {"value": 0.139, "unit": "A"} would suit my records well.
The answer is {"value": 8, "unit": "A"}
